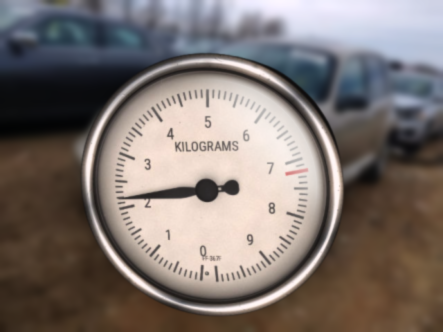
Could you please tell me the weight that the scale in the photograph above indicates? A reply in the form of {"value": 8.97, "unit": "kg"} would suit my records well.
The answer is {"value": 2.2, "unit": "kg"}
